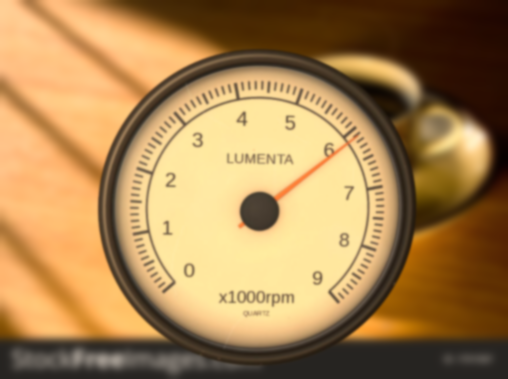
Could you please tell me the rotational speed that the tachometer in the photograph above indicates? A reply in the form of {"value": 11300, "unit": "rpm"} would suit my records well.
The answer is {"value": 6100, "unit": "rpm"}
